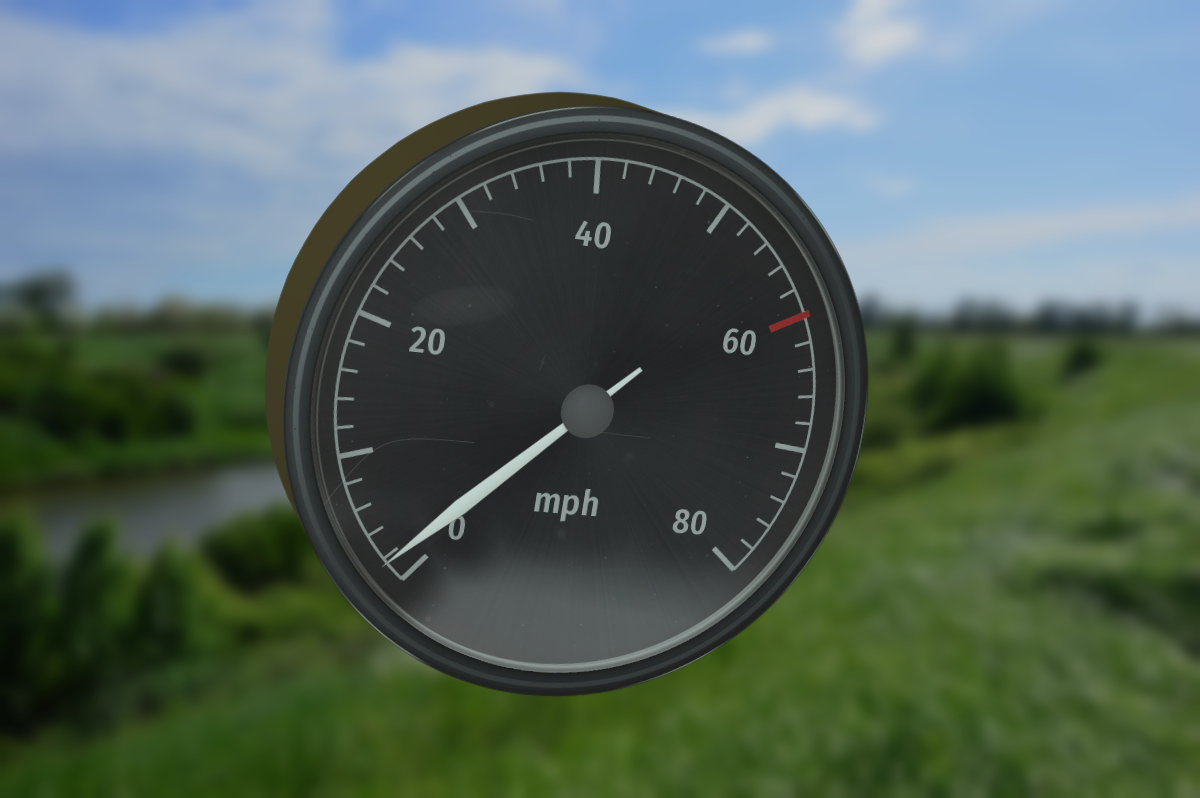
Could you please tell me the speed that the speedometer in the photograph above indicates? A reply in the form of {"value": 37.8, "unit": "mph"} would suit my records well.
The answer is {"value": 2, "unit": "mph"}
